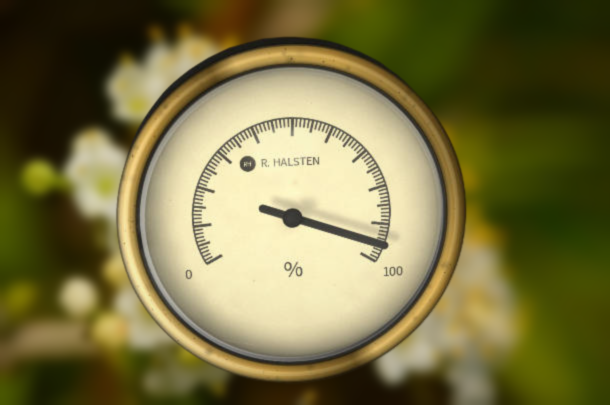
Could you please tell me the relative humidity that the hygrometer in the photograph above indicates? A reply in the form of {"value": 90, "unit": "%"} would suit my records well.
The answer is {"value": 95, "unit": "%"}
